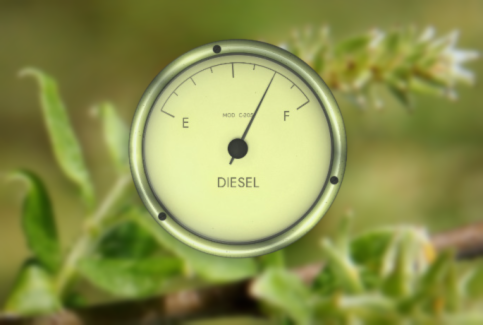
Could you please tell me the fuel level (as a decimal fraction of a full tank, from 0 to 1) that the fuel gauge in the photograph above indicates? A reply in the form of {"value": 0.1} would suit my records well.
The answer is {"value": 0.75}
